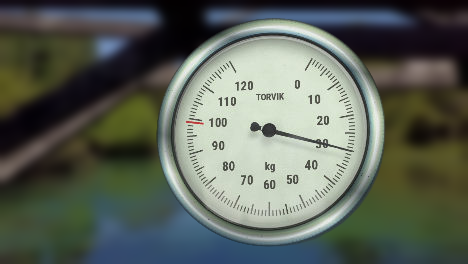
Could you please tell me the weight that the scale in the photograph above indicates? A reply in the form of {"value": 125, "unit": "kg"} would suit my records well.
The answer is {"value": 30, "unit": "kg"}
